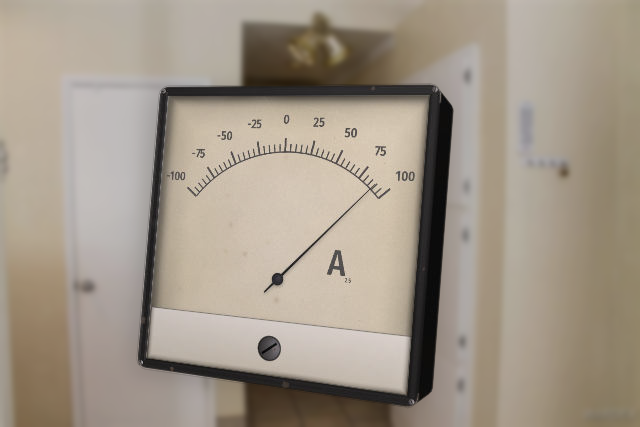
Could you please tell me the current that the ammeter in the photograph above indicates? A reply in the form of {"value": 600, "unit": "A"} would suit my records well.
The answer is {"value": 90, "unit": "A"}
